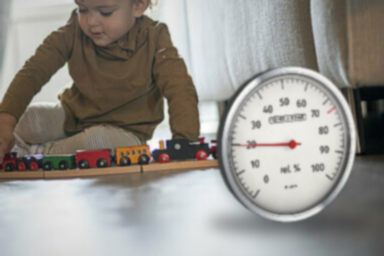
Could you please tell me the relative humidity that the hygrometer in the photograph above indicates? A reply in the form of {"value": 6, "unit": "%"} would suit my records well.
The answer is {"value": 20, "unit": "%"}
